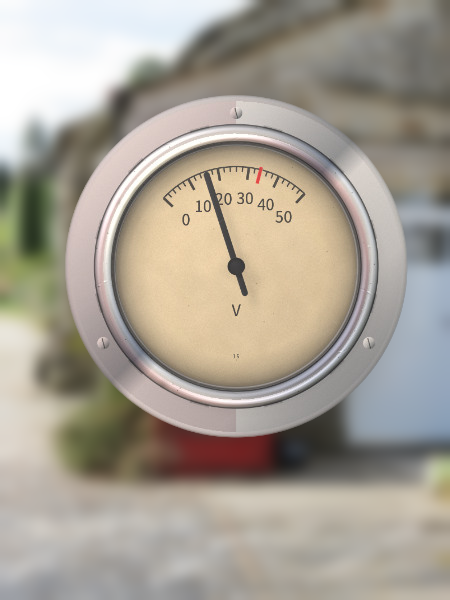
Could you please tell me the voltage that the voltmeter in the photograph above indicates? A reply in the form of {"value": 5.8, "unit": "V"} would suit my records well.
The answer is {"value": 16, "unit": "V"}
